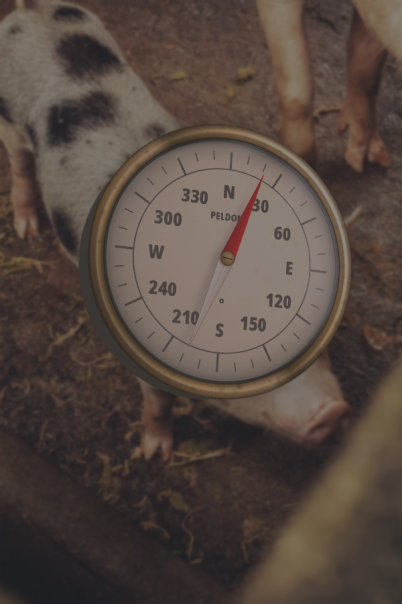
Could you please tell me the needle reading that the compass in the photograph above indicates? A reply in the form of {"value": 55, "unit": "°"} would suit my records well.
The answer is {"value": 20, "unit": "°"}
